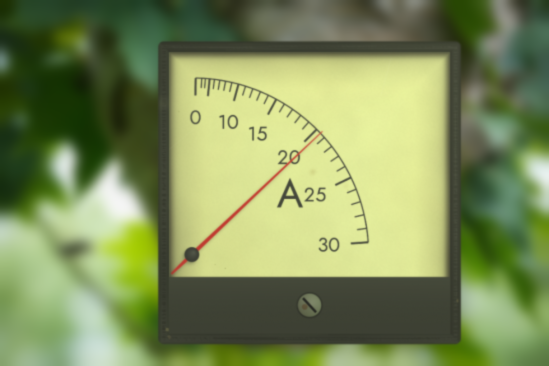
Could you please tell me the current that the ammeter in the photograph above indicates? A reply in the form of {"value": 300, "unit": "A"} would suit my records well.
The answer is {"value": 20.5, "unit": "A"}
